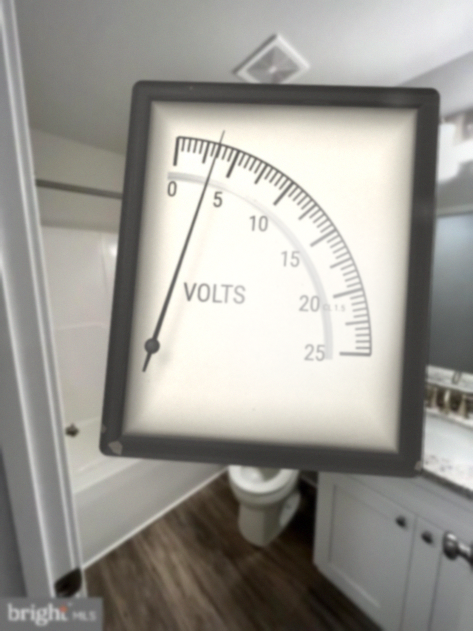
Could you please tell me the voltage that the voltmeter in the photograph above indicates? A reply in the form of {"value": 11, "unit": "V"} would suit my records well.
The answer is {"value": 3.5, "unit": "V"}
